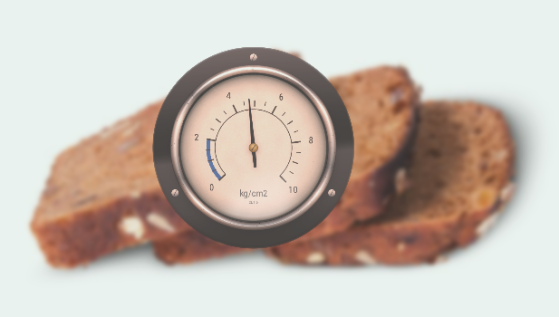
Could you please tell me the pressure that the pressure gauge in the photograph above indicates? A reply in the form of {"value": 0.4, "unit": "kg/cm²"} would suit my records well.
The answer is {"value": 4.75, "unit": "kg/cm²"}
